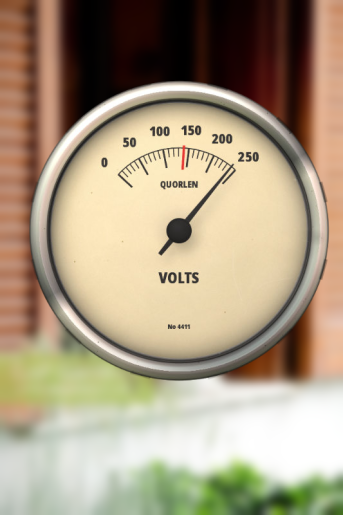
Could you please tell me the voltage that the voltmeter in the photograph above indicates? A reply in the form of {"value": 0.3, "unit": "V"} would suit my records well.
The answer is {"value": 240, "unit": "V"}
